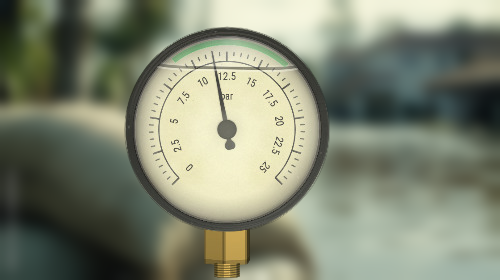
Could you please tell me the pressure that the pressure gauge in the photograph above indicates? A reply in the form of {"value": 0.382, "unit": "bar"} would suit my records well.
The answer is {"value": 11.5, "unit": "bar"}
